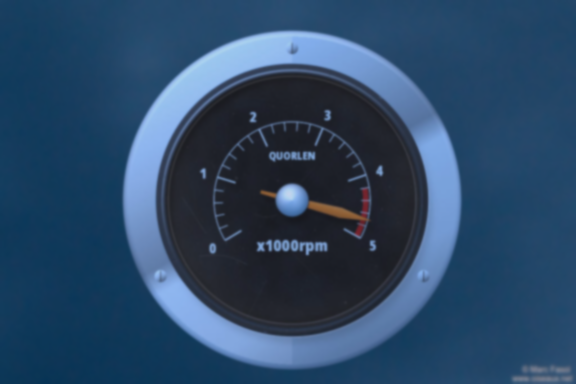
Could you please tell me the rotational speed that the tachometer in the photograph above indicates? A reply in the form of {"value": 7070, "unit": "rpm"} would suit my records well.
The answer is {"value": 4700, "unit": "rpm"}
